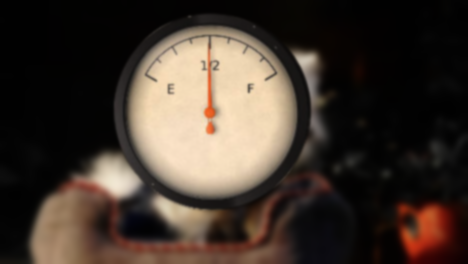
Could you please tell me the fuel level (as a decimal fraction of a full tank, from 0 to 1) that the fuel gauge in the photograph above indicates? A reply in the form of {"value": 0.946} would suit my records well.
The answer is {"value": 0.5}
